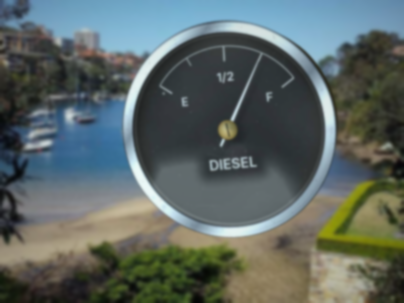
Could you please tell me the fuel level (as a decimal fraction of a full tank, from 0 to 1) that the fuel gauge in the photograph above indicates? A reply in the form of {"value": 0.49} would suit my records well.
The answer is {"value": 0.75}
